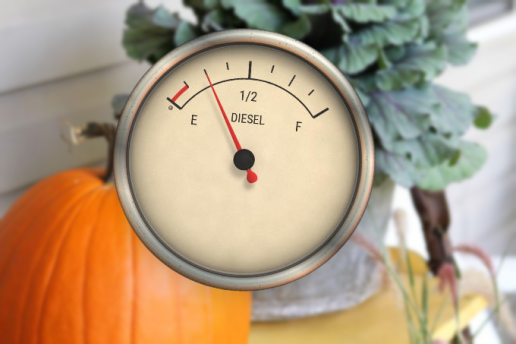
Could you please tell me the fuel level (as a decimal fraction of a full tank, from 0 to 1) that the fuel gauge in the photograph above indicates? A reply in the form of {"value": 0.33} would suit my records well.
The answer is {"value": 0.25}
